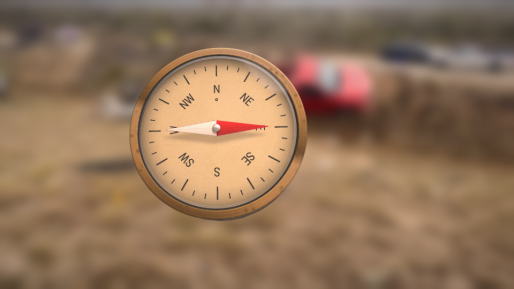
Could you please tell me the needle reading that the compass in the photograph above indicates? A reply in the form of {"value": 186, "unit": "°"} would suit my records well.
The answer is {"value": 90, "unit": "°"}
